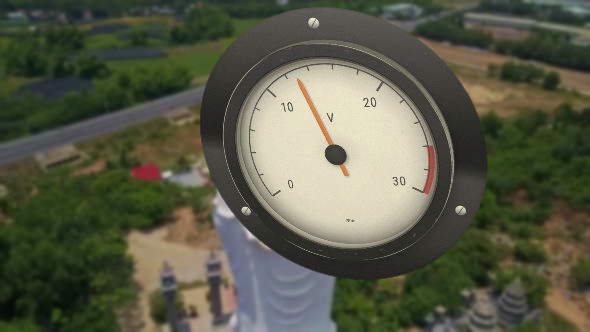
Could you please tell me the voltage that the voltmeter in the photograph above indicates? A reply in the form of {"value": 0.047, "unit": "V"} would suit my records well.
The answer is {"value": 13, "unit": "V"}
